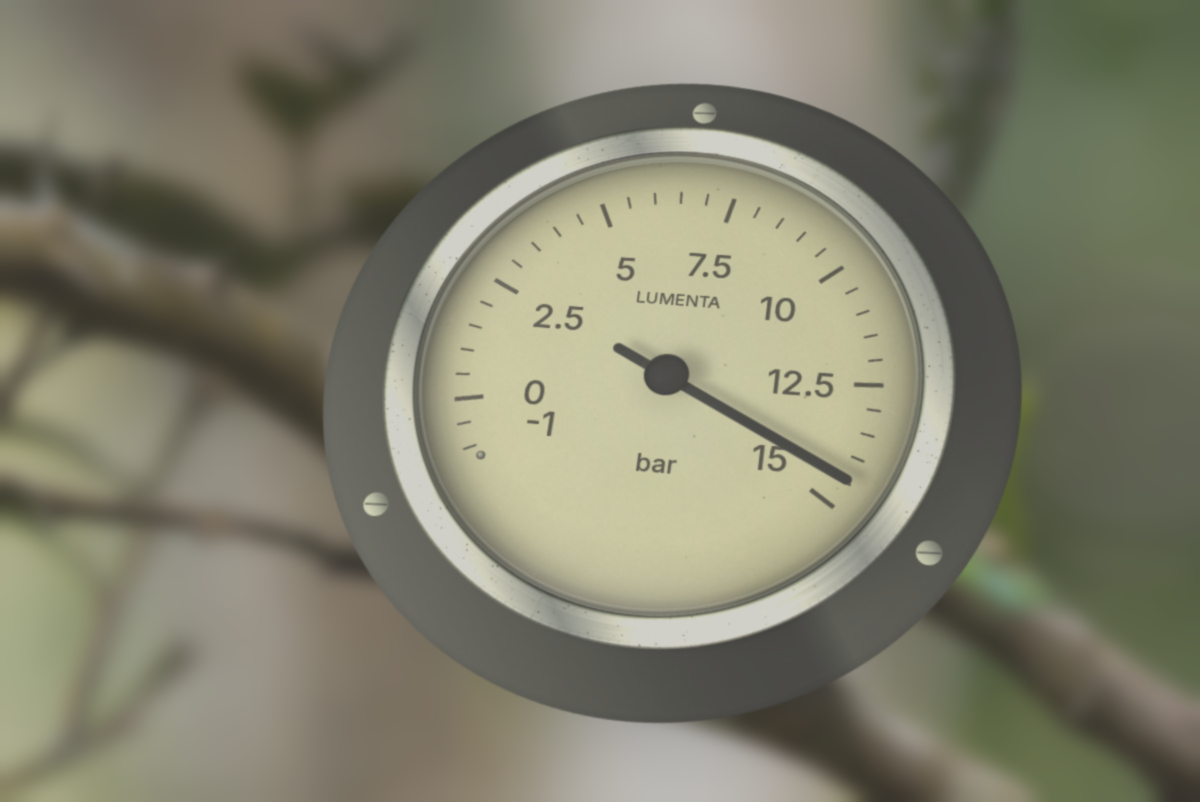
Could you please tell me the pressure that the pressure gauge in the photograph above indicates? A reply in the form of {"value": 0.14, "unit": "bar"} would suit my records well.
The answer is {"value": 14.5, "unit": "bar"}
